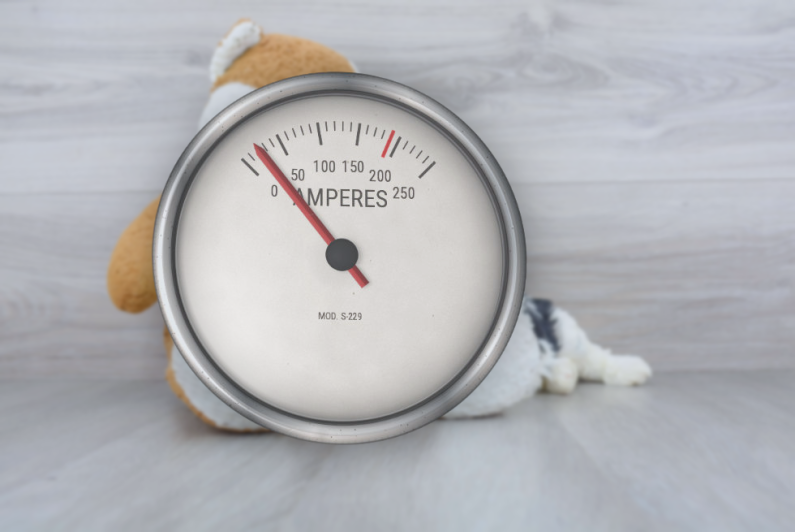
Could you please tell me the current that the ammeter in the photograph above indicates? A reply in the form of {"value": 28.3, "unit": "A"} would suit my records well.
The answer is {"value": 20, "unit": "A"}
